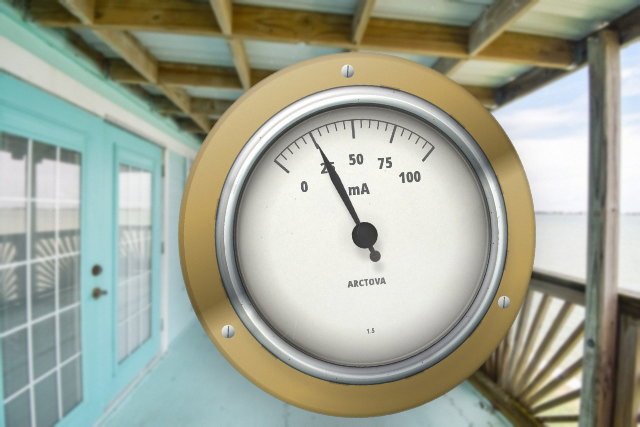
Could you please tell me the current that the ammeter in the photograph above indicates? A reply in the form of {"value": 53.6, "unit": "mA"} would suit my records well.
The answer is {"value": 25, "unit": "mA"}
